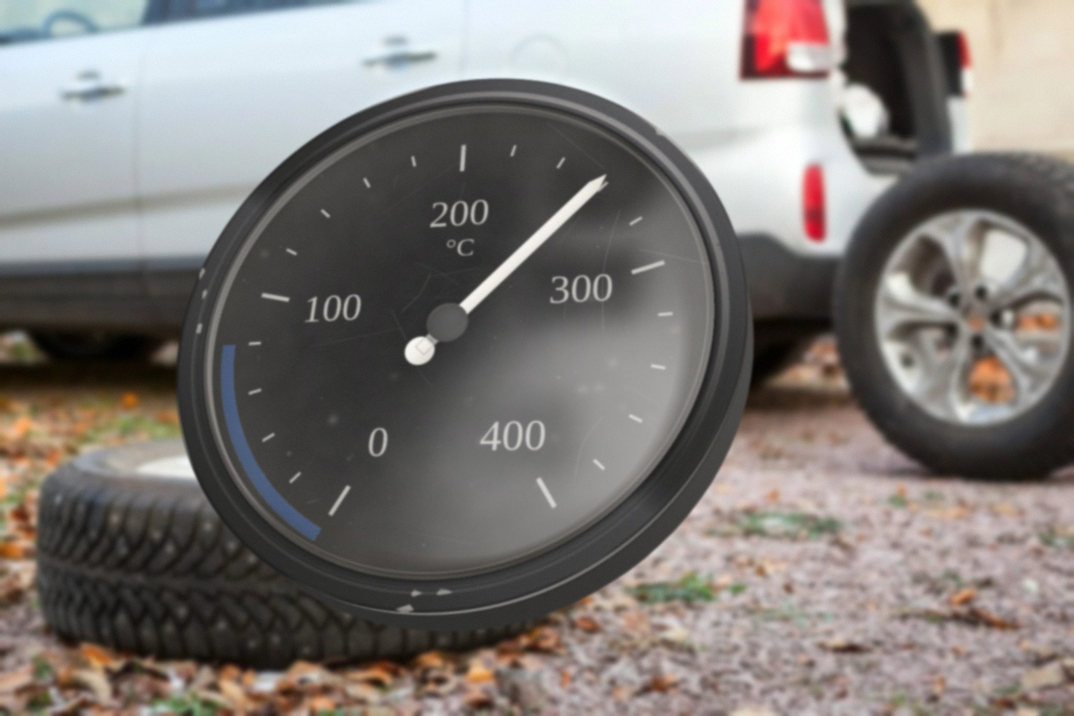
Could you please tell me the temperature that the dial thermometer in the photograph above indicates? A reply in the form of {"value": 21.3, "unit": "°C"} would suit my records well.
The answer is {"value": 260, "unit": "°C"}
